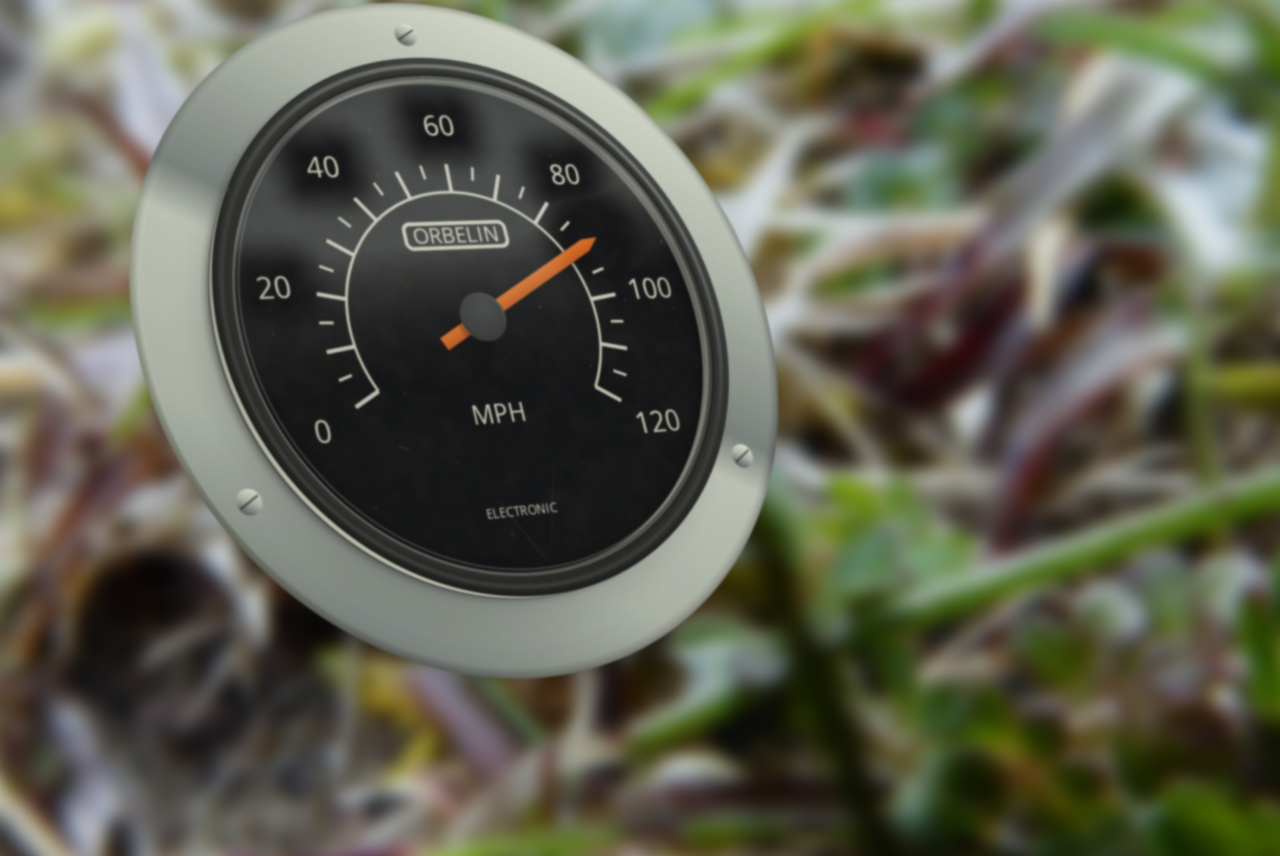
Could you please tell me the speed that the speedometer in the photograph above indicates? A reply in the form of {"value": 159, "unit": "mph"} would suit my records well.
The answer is {"value": 90, "unit": "mph"}
